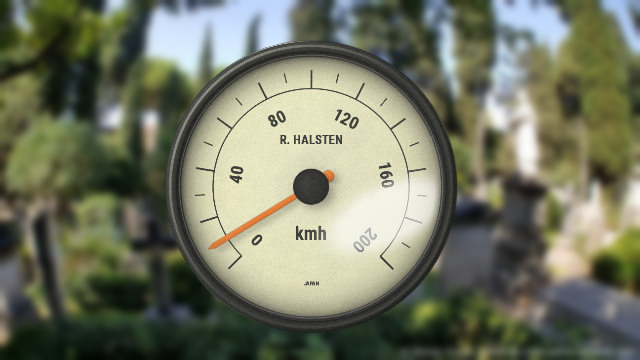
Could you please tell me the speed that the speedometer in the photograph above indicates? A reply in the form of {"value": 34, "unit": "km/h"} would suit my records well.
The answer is {"value": 10, "unit": "km/h"}
